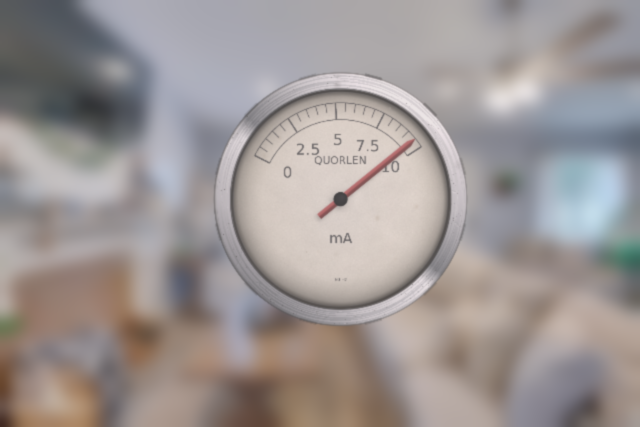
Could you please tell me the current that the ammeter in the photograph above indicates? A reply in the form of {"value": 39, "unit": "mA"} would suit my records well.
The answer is {"value": 9.5, "unit": "mA"}
